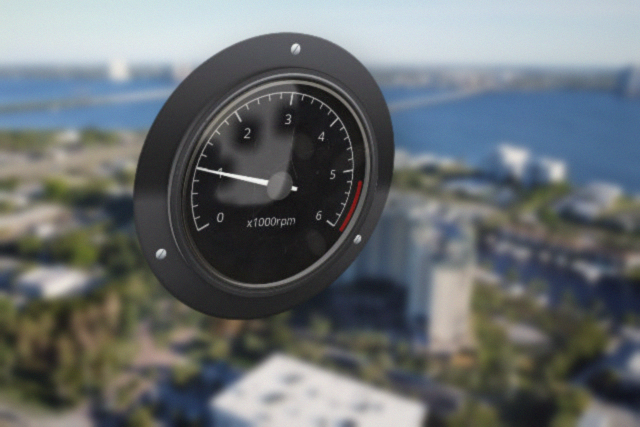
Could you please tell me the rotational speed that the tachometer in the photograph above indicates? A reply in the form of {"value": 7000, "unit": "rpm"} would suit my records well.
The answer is {"value": 1000, "unit": "rpm"}
